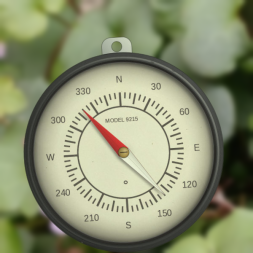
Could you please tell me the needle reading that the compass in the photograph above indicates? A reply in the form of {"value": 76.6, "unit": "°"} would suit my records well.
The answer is {"value": 320, "unit": "°"}
